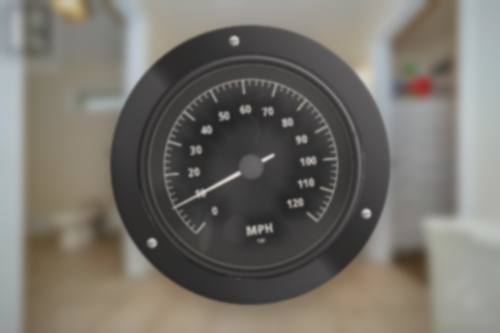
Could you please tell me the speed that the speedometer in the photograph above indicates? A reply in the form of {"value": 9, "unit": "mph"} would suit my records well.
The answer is {"value": 10, "unit": "mph"}
